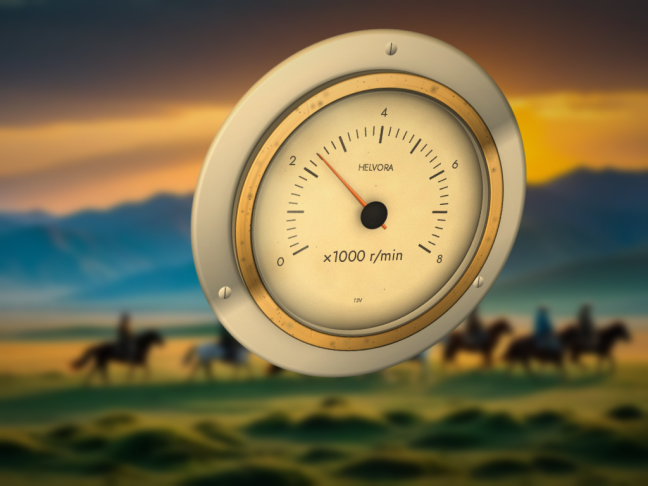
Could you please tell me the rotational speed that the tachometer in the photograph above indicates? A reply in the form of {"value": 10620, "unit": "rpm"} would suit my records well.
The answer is {"value": 2400, "unit": "rpm"}
